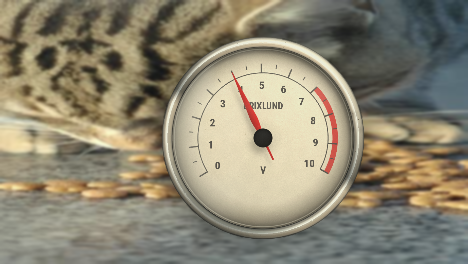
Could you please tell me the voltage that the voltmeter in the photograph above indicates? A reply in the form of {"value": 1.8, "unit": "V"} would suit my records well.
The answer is {"value": 4, "unit": "V"}
